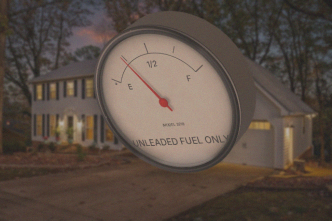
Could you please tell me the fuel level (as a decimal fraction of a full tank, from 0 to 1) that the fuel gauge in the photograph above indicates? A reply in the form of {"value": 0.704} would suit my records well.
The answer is {"value": 0.25}
